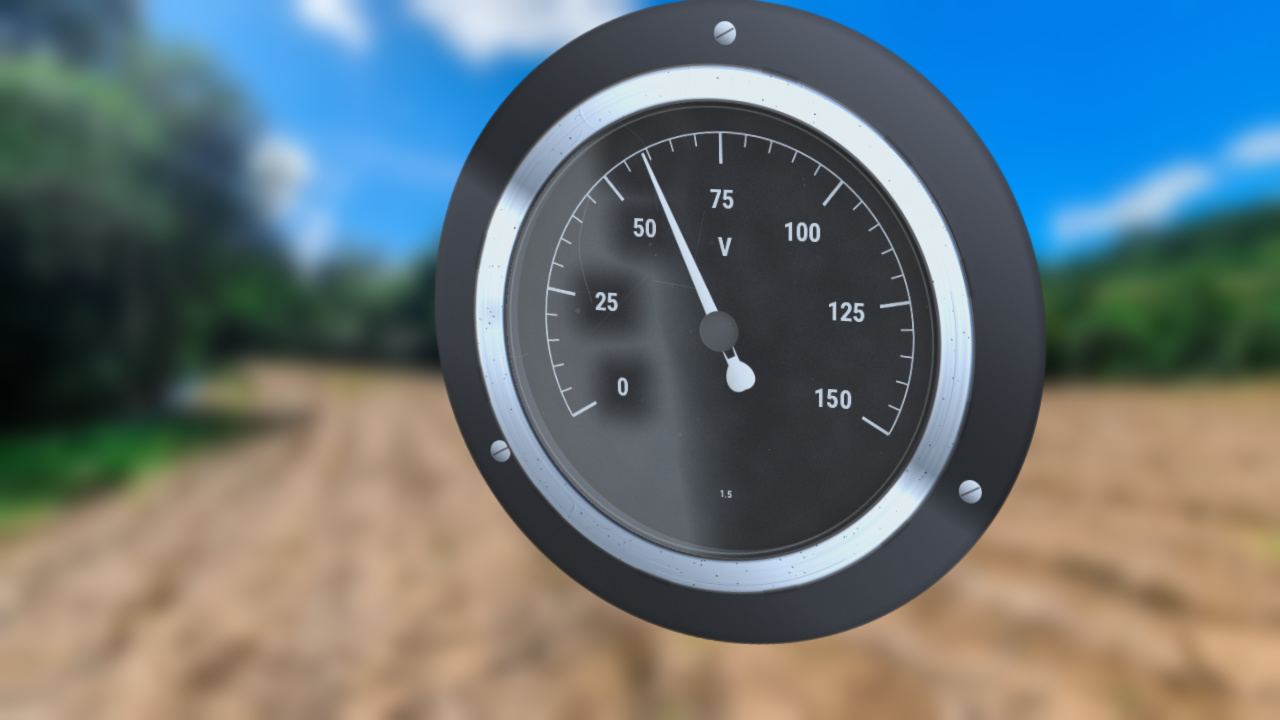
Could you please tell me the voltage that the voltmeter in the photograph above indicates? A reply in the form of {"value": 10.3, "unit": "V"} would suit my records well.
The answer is {"value": 60, "unit": "V"}
